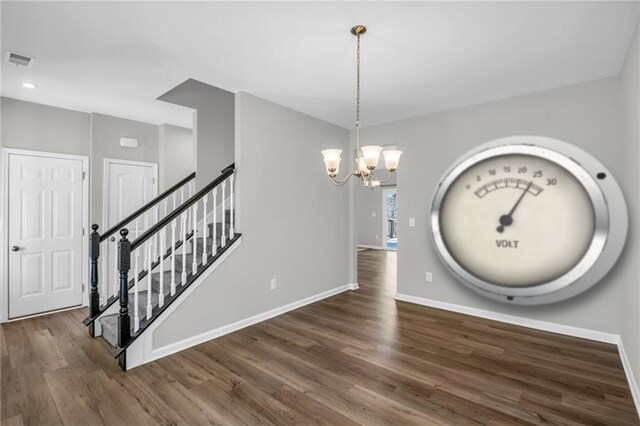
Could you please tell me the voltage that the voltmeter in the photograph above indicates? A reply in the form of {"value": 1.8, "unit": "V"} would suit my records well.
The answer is {"value": 25, "unit": "V"}
